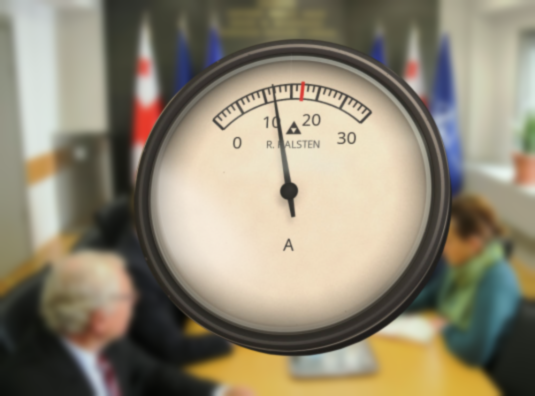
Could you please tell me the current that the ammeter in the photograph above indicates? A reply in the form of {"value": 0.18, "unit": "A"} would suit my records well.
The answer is {"value": 12, "unit": "A"}
